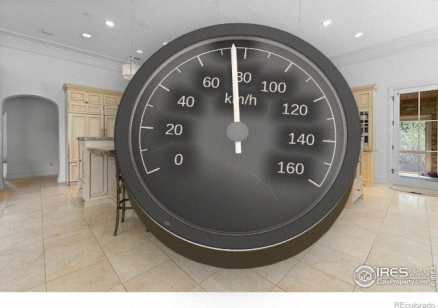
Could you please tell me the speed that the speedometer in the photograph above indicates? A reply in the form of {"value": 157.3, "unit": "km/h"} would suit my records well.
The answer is {"value": 75, "unit": "km/h"}
